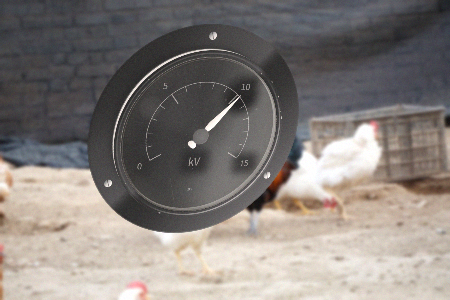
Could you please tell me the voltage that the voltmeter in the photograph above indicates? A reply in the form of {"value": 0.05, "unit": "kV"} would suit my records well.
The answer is {"value": 10, "unit": "kV"}
